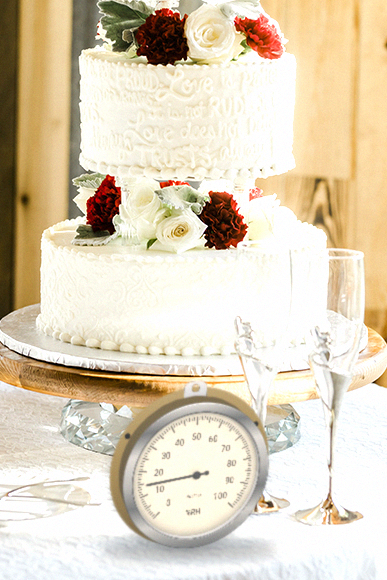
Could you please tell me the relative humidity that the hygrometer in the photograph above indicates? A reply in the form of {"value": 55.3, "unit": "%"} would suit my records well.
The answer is {"value": 15, "unit": "%"}
